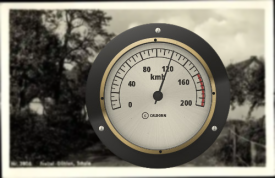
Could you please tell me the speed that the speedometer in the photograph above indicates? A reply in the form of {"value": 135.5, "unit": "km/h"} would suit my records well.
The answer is {"value": 120, "unit": "km/h"}
